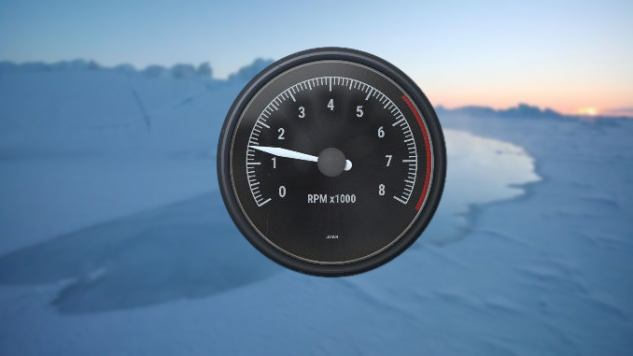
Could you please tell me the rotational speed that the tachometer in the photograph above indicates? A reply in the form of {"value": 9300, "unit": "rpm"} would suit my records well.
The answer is {"value": 1400, "unit": "rpm"}
